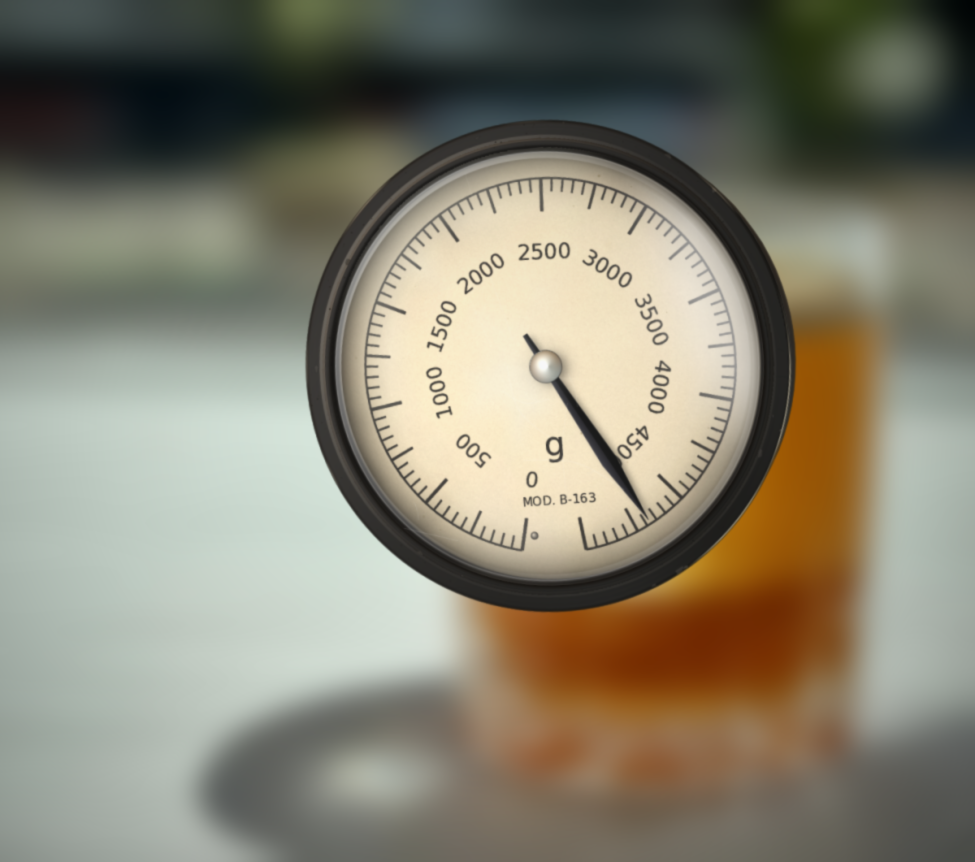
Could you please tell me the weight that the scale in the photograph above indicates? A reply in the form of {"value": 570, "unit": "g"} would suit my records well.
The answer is {"value": 4675, "unit": "g"}
